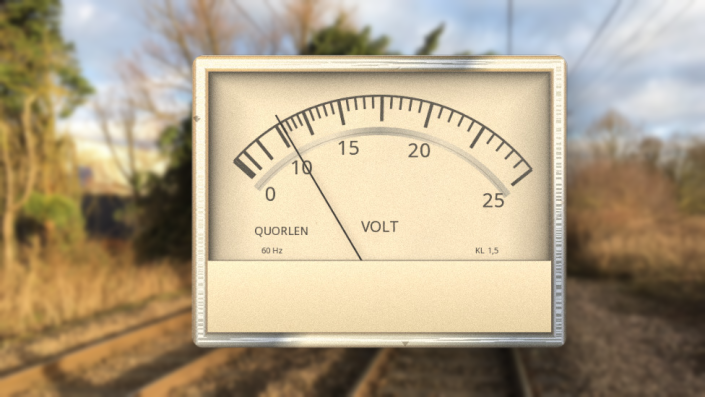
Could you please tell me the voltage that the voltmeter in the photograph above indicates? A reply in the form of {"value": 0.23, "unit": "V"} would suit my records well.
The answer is {"value": 10.5, "unit": "V"}
